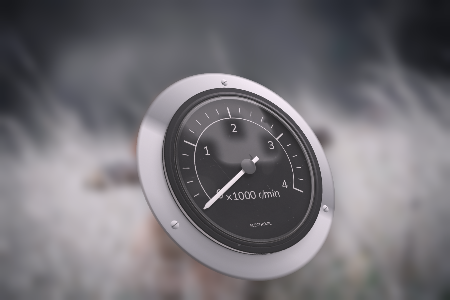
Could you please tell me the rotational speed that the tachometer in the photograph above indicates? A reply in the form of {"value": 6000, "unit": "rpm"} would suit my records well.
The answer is {"value": 0, "unit": "rpm"}
